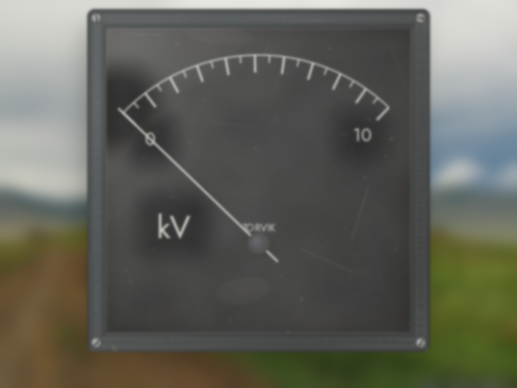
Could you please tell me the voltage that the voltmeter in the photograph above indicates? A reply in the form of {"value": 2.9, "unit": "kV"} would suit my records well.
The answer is {"value": 0, "unit": "kV"}
